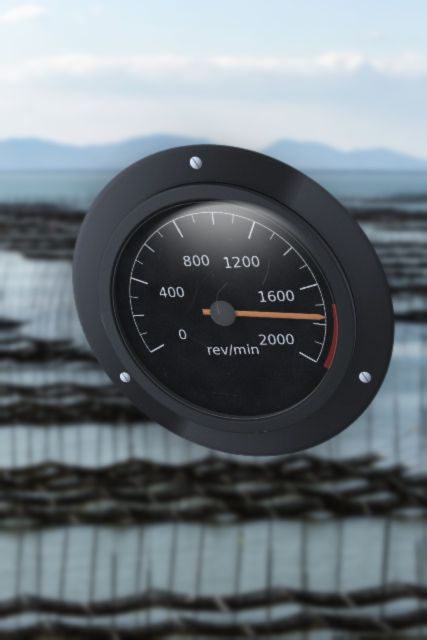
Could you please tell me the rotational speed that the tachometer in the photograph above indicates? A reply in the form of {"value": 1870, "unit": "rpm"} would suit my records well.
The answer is {"value": 1750, "unit": "rpm"}
